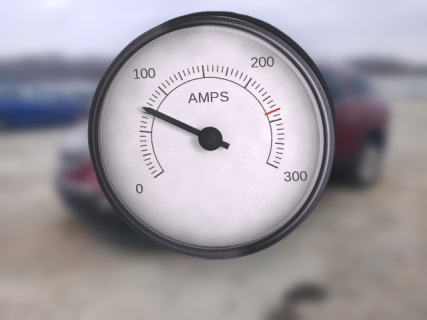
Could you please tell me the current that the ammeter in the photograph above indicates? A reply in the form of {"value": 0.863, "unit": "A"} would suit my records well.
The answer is {"value": 75, "unit": "A"}
